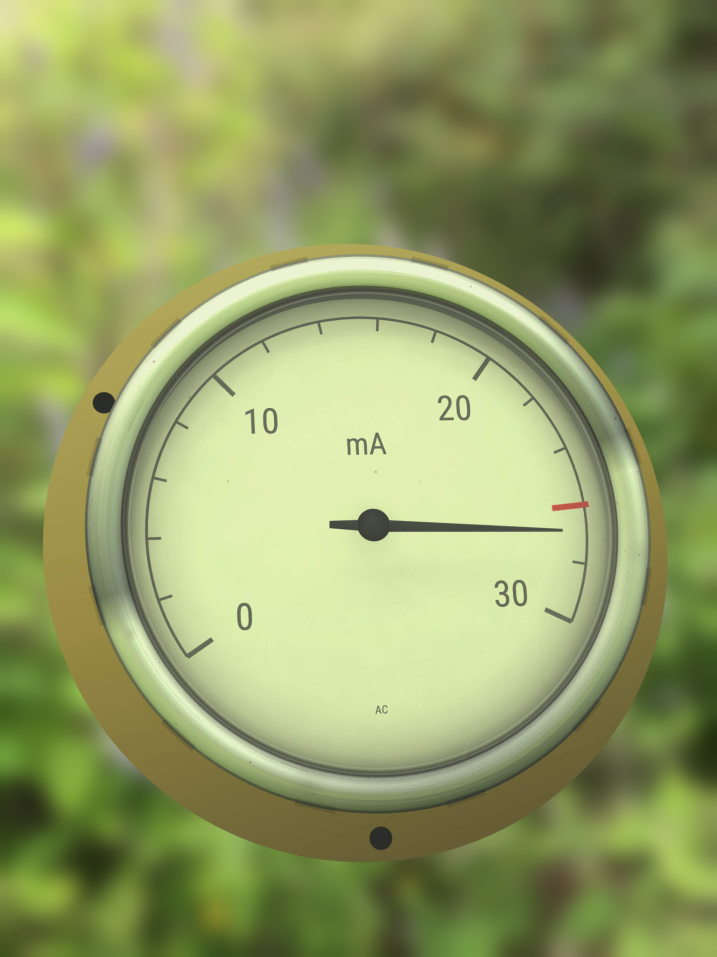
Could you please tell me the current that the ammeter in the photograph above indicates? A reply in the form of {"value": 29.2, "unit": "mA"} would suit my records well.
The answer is {"value": 27, "unit": "mA"}
